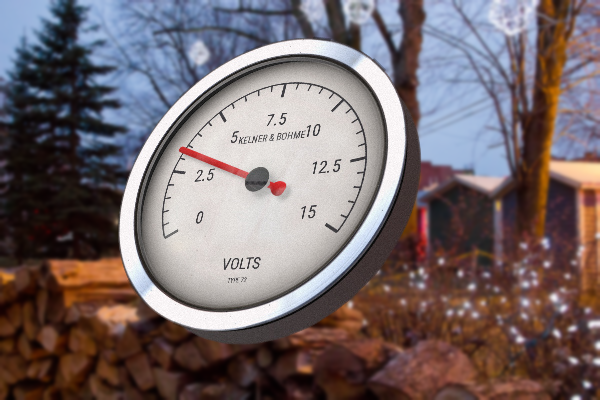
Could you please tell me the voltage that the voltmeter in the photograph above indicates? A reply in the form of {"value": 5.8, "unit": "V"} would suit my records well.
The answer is {"value": 3.25, "unit": "V"}
